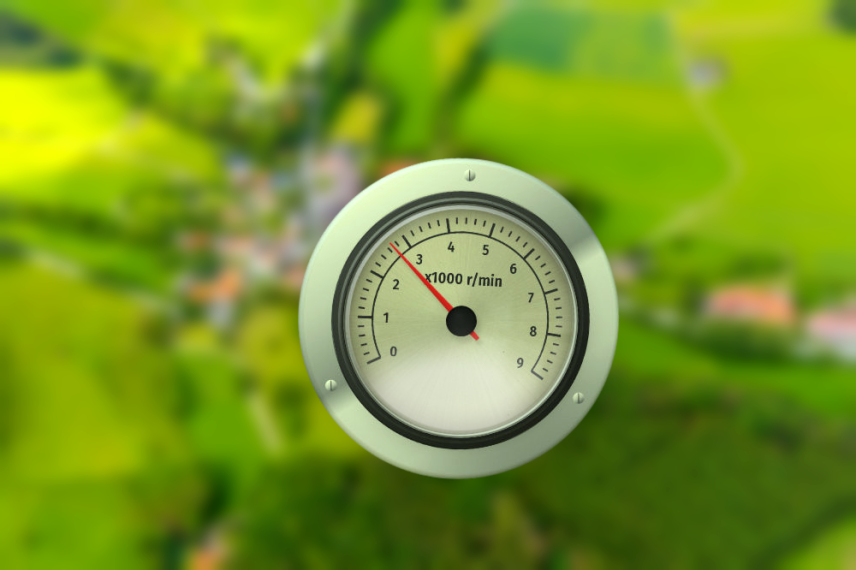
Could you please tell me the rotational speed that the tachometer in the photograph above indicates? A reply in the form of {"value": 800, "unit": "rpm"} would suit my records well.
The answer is {"value": 2700, "unit": "rpm"}
